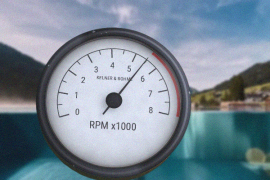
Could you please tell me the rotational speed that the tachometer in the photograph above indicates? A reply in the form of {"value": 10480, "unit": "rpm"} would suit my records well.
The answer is {"value": 5500, "unit": "rpm"}
